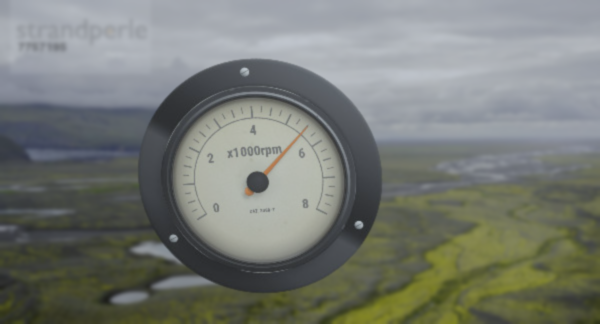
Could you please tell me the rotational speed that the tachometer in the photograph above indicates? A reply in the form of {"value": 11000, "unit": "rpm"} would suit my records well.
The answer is {"value": 5500, "unit": "rpm"}
